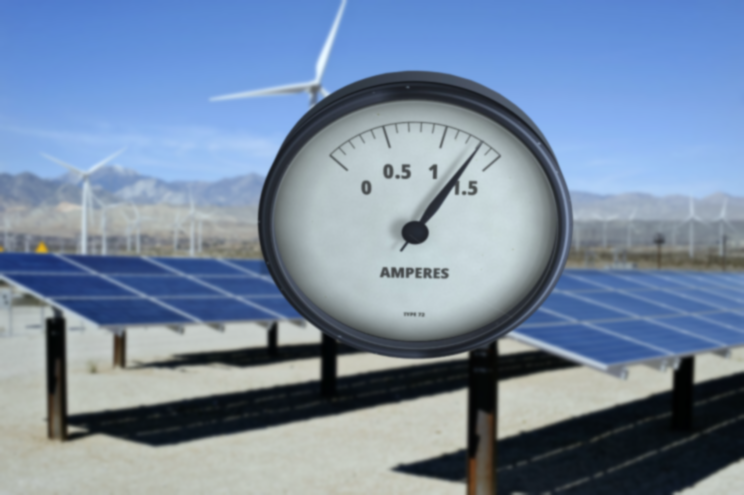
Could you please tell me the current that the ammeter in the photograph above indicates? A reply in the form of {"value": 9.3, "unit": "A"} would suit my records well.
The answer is {"value": 1.3, "unit": "A"}
